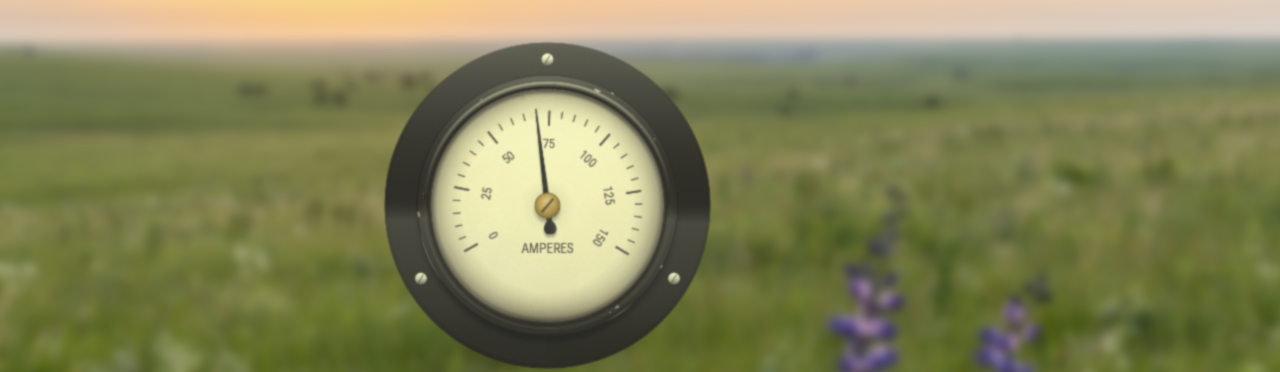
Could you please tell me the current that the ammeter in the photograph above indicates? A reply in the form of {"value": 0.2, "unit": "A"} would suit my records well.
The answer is {"value": 70, "unit": "A"}
